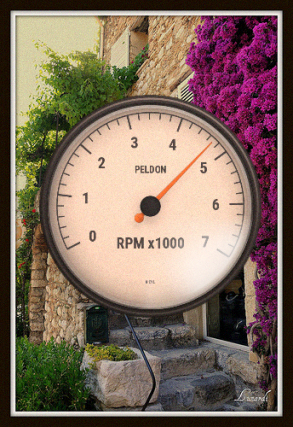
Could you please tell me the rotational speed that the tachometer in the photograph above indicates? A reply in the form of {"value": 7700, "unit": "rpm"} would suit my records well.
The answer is {"value": 4700, "unit": "rpm"}
